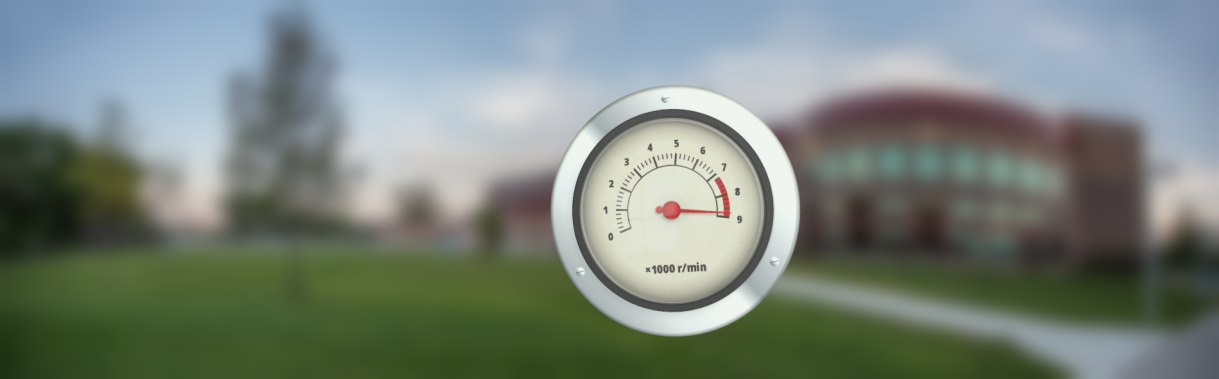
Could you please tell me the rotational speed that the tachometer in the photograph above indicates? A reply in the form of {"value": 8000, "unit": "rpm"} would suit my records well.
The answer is {"value": 8800, "unit": "rpm"}
